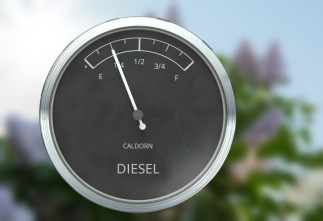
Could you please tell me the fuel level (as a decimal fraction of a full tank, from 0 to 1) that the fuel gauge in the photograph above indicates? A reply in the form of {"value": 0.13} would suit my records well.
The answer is {"value": 0.25}
